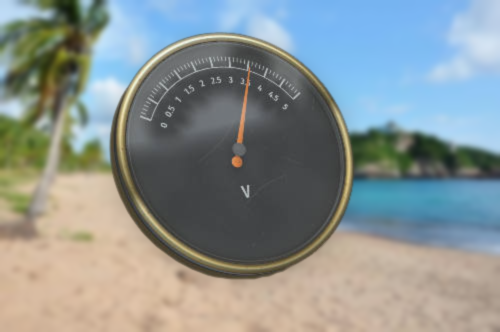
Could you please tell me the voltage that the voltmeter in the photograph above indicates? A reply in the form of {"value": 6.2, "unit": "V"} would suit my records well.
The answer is {"value": 3.5, "unit": "V"}
